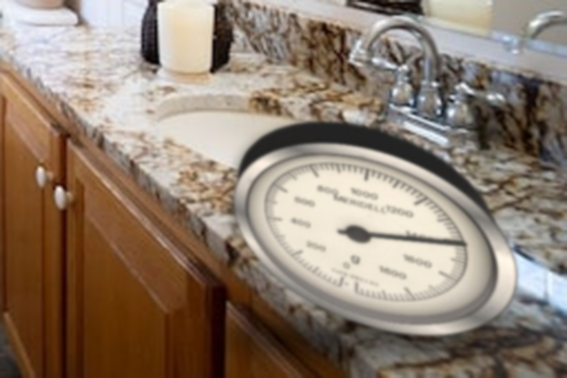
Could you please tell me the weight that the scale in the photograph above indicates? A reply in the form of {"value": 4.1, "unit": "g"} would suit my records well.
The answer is {"value": 1400, "unit": "g"}
